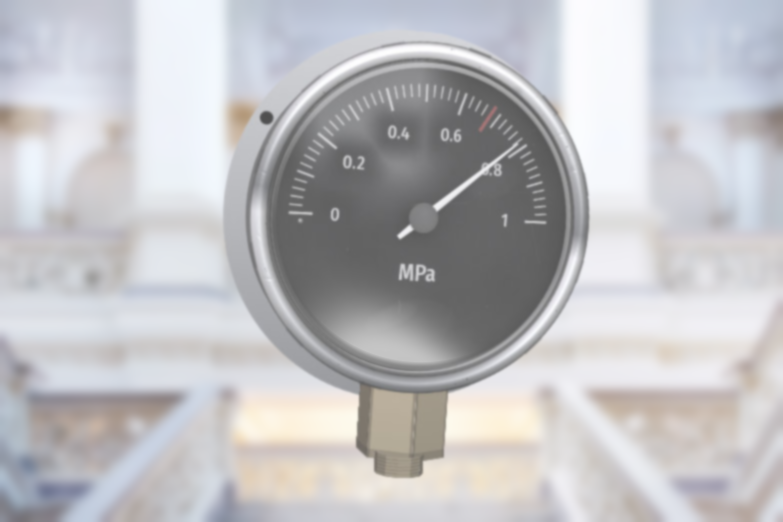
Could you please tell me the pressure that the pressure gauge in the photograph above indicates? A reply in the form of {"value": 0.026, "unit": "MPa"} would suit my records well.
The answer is {"value": 0.78, "unit": "MPa"}
